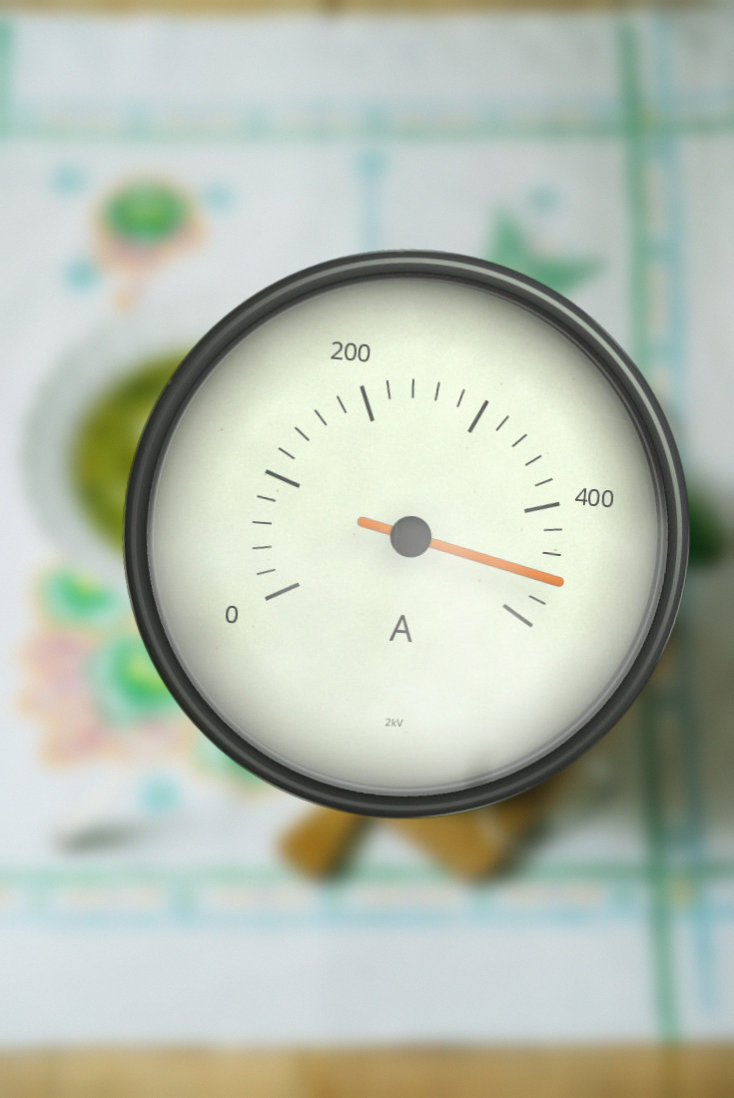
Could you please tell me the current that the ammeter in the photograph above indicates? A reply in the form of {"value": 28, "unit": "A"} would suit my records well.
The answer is {"value": 460, "unit": "A"}
